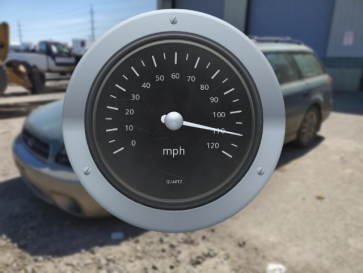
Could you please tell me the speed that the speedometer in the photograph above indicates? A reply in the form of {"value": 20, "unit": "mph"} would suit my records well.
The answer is {"value": 110, "unit": "mph"}
